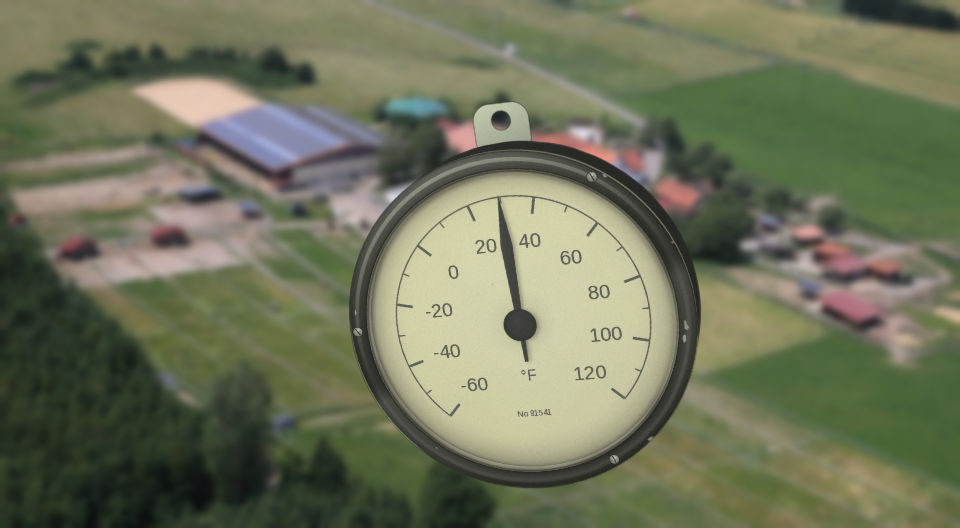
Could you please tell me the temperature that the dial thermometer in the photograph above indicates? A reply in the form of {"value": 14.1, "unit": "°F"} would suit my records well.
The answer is {"value": 30, "unit": "°F"}
